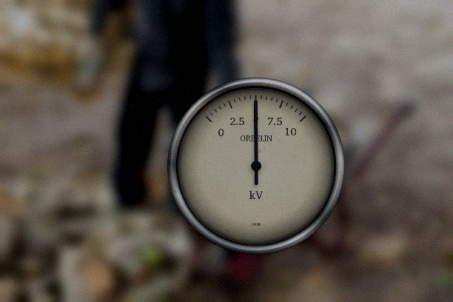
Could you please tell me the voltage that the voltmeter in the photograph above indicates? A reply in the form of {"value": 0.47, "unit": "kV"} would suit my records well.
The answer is {"value": 5, "unit": "kV"}
